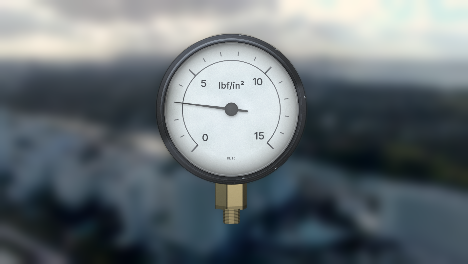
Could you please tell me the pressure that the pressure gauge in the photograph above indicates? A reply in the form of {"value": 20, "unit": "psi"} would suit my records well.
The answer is {"value": 3, "unit": "psi"}
